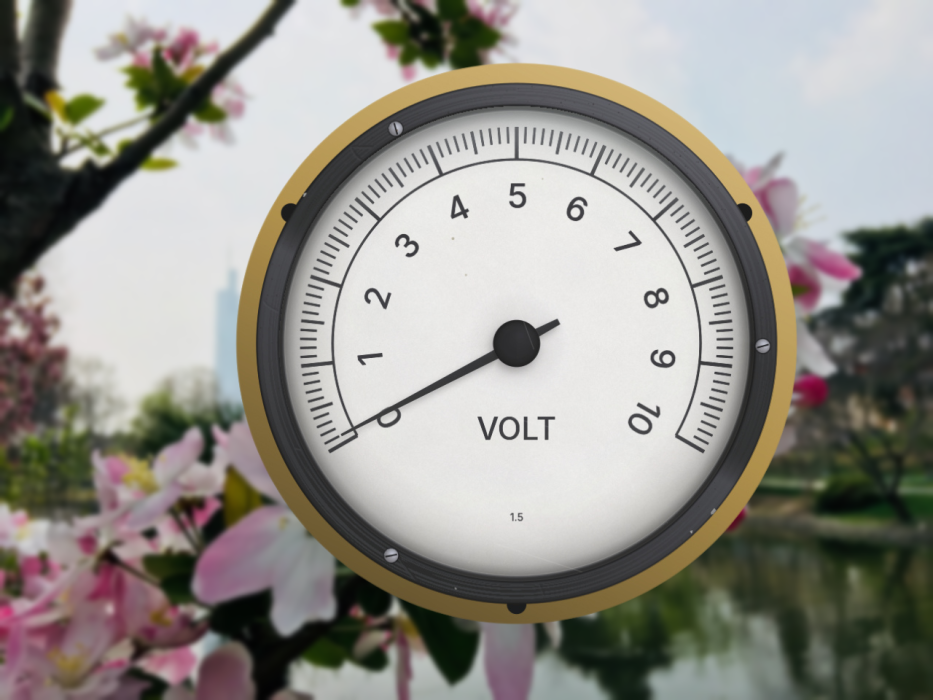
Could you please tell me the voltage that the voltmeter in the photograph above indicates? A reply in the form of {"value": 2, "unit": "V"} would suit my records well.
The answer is {"value": 0.1, "unit": "V"}
